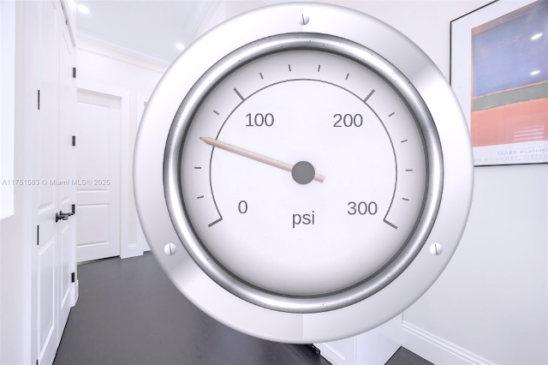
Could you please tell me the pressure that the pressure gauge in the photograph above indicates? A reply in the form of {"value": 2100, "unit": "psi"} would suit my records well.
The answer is {"value": 60, "unit": "psi"}
